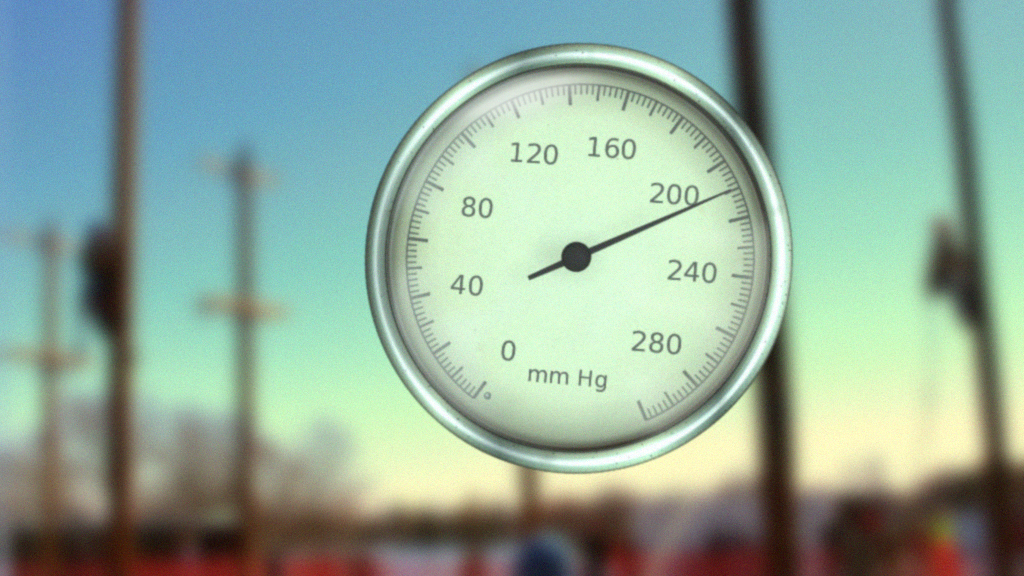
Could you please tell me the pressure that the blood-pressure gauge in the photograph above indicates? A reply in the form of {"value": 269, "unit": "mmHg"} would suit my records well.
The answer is {"value": 210, "unit": "mmHg"}
